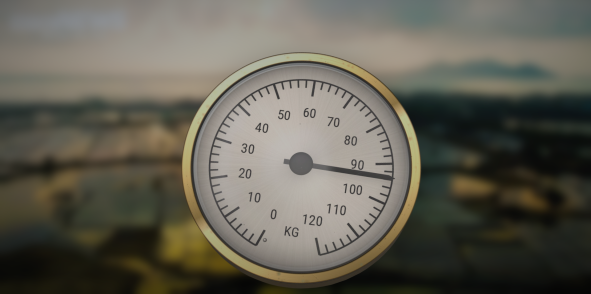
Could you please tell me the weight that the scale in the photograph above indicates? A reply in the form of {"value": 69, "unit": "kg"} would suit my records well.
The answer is {"value": 94, "unit": "kg"}
